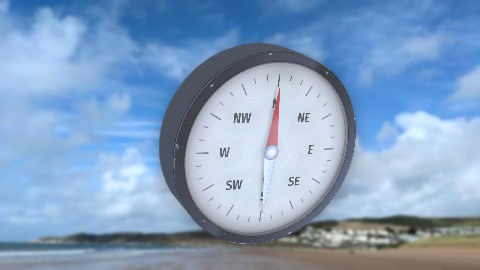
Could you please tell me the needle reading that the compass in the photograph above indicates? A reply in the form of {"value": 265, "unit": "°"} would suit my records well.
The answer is {"value": 0, "unit": "°"}
